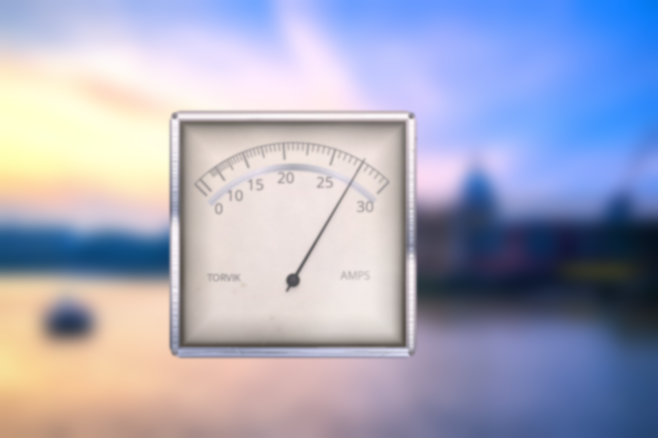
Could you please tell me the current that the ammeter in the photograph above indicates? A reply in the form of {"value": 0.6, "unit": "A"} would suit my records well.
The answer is {"value": 27.5, "unit": "A"}
